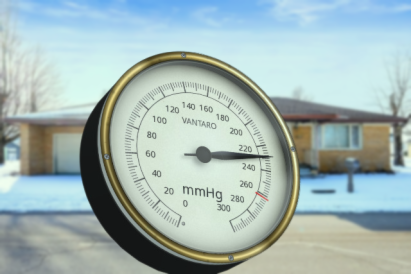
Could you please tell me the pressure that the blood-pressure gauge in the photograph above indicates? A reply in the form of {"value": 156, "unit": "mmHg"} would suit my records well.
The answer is {"value": 230, "unit": "mmHg"}
